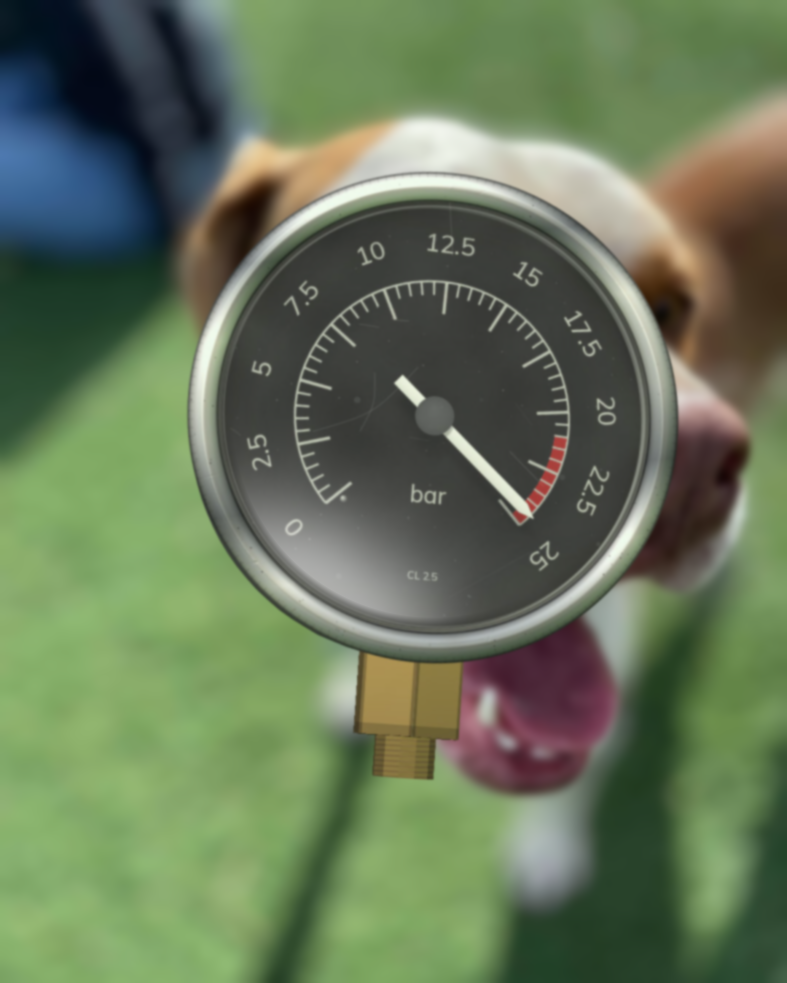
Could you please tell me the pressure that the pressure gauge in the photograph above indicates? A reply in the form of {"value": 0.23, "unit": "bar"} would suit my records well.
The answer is {"value": 24.5, "unit": "bar"}
